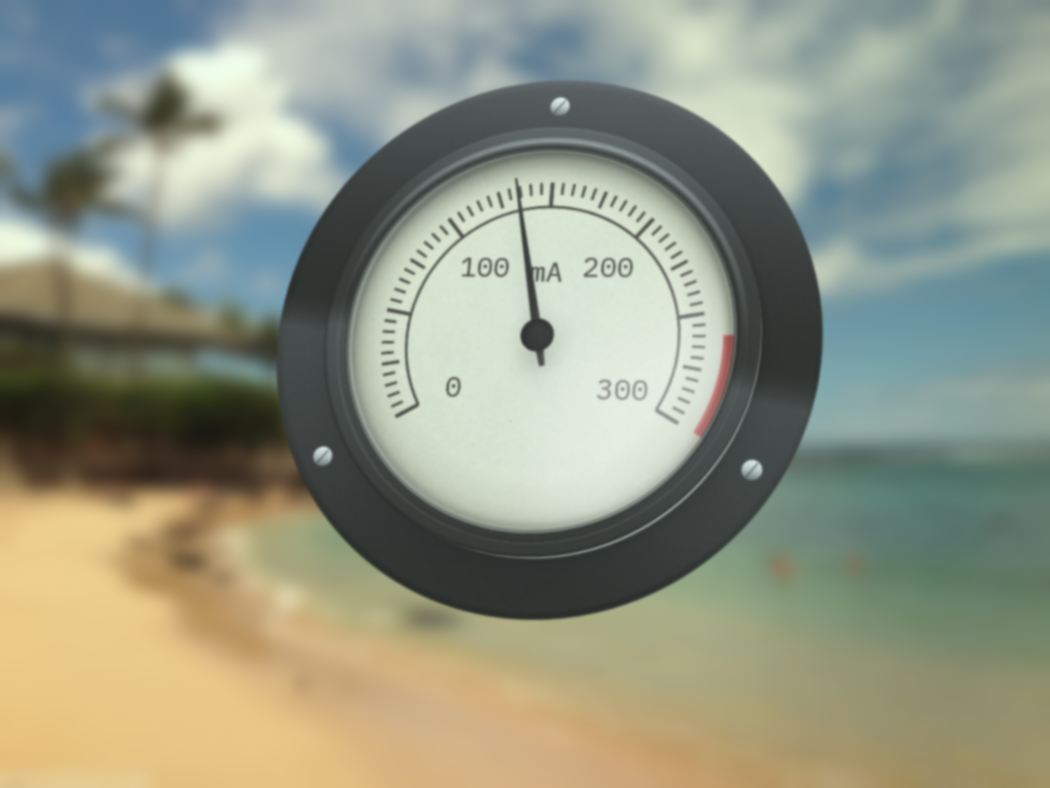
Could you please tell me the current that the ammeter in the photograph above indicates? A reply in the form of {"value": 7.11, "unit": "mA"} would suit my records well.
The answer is {"value": 135, "unit": "mA"}
